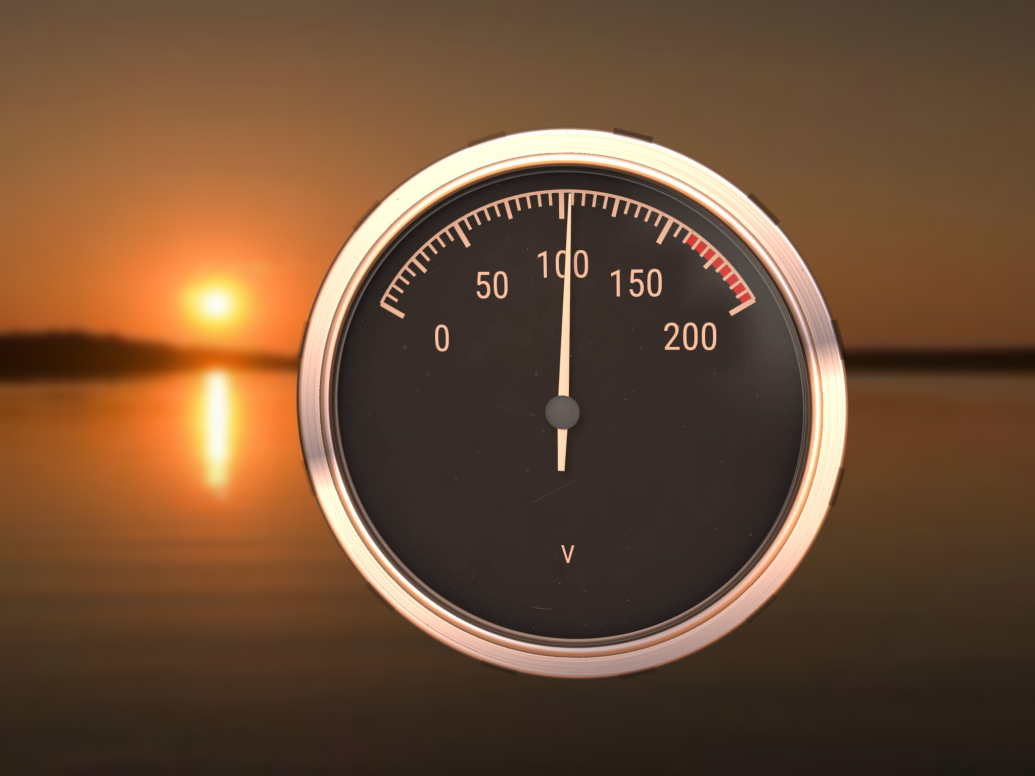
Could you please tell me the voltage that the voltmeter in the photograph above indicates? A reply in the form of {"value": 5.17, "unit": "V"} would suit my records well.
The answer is {"value": 105, "unit": "V"}
